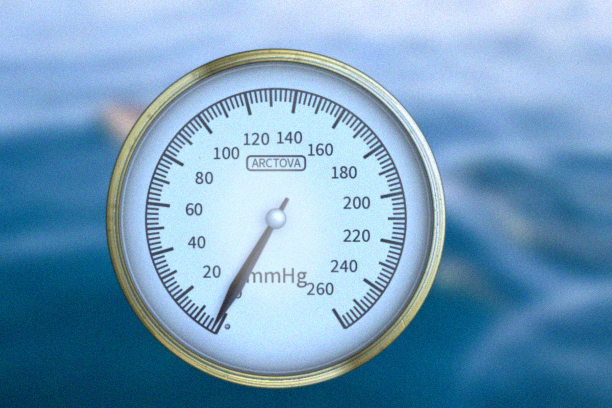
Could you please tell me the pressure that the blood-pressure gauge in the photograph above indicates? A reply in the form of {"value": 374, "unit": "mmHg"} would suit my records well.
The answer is {"value": 2, "unit": "mmHg"}
